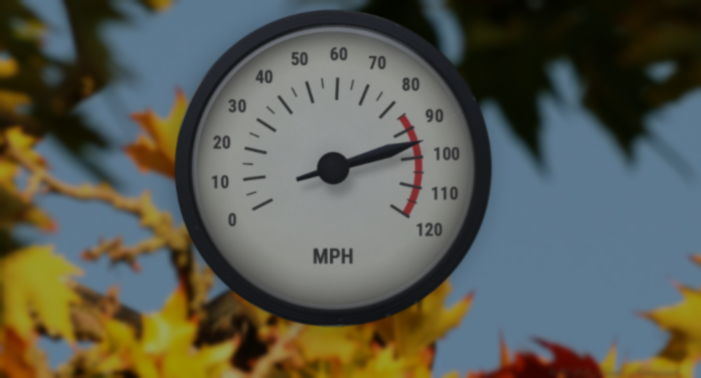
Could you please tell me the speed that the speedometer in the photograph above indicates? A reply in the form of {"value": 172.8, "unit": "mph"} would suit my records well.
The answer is {"value": 95, "unit": "mph"}
